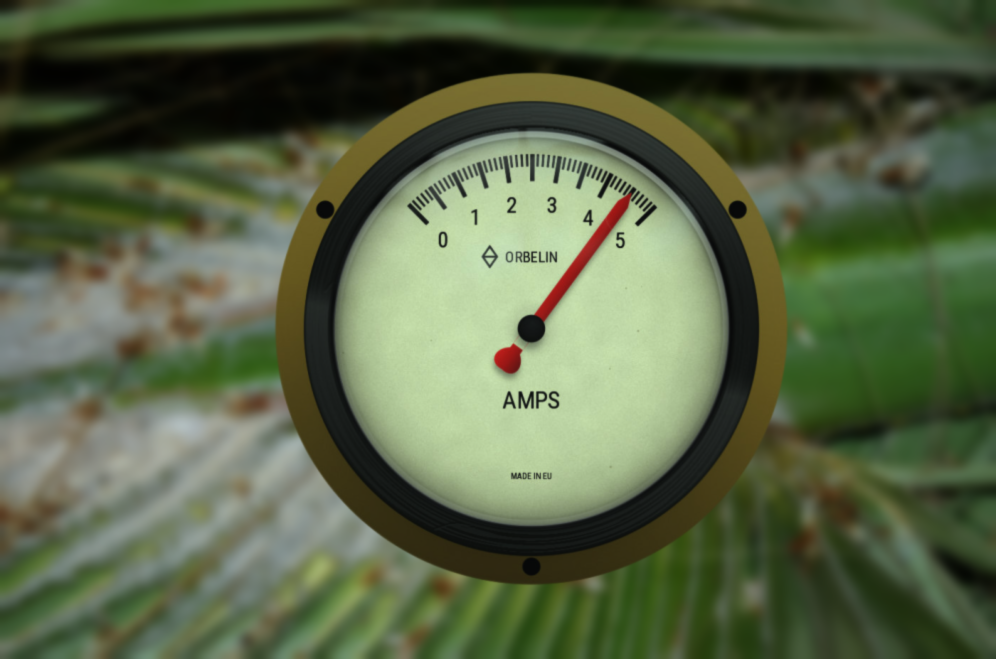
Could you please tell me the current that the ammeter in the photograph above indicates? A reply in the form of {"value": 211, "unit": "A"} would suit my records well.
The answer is {"value": 4.5, "unit": "A"}
